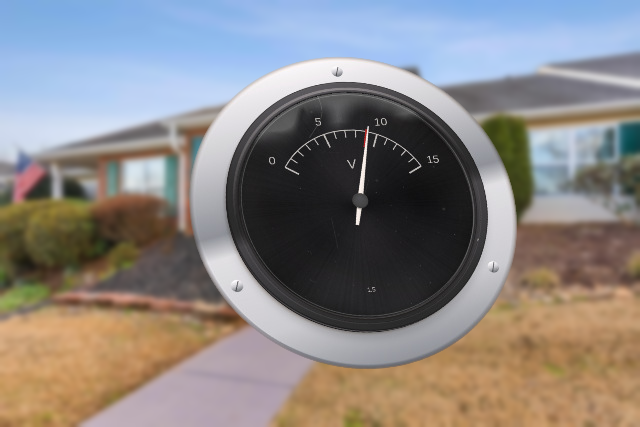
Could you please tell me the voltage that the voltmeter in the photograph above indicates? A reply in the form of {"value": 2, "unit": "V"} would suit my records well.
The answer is {"value": 9, "unit": "V"}
